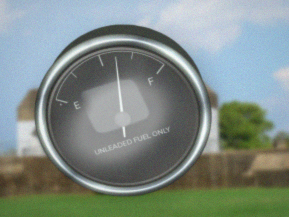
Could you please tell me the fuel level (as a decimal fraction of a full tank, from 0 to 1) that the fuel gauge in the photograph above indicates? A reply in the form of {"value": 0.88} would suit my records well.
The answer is {"value": 0.625}
